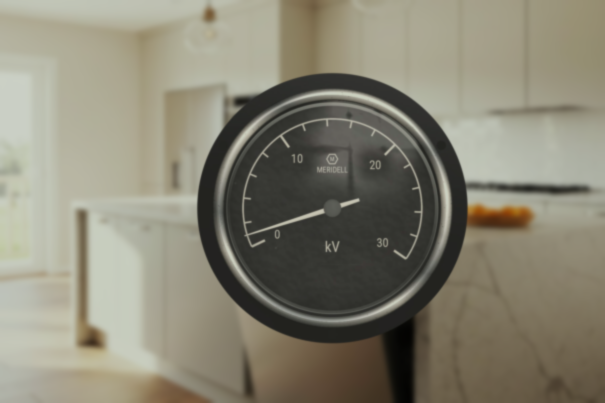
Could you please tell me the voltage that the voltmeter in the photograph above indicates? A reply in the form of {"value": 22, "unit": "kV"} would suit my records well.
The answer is {"value": 1, "unit": "kV"}
